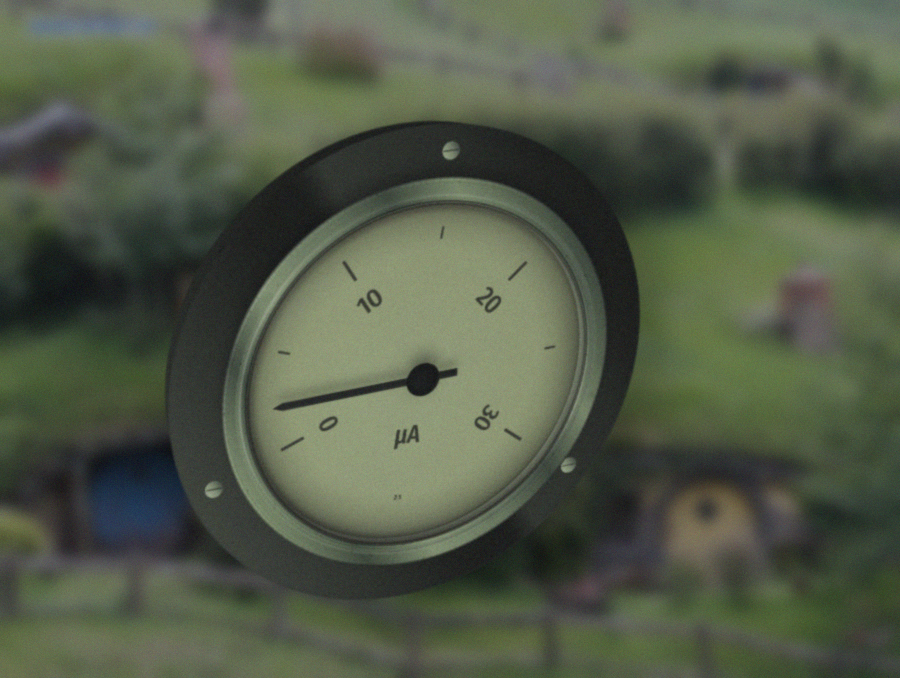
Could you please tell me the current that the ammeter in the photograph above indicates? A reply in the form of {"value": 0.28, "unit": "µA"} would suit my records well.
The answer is {"value": 2.5, "unit": "µA"}
